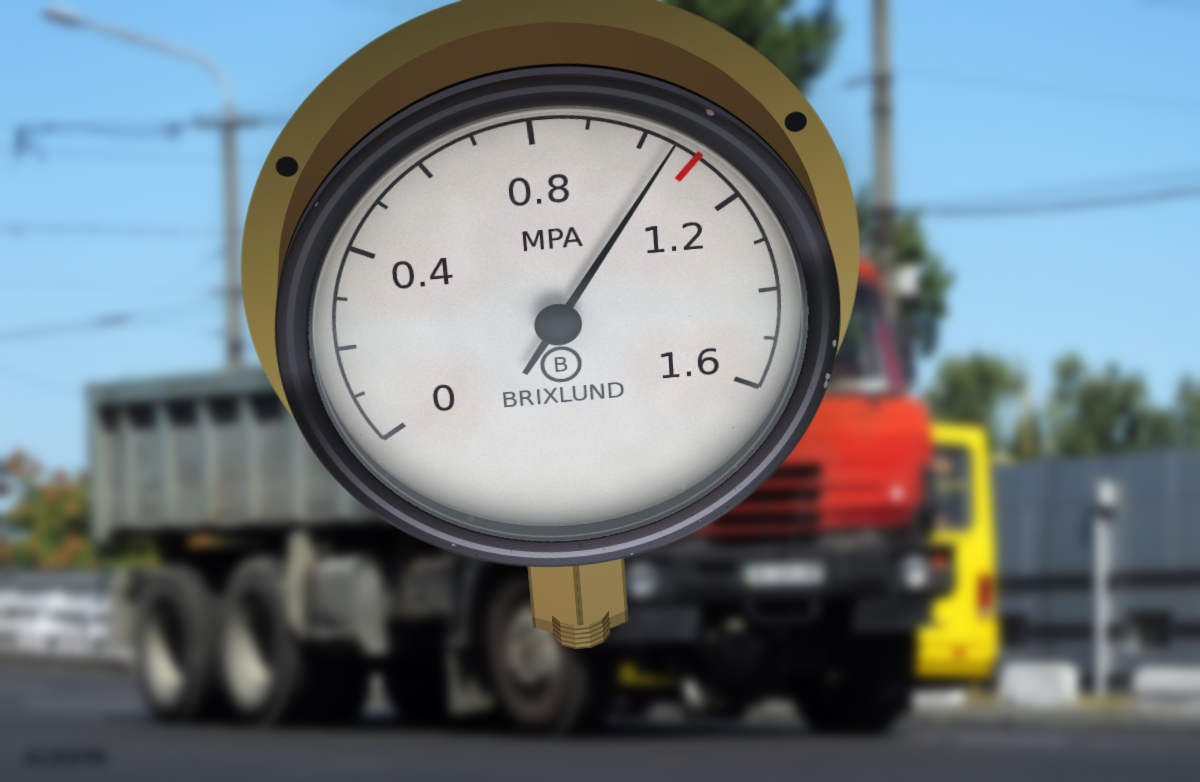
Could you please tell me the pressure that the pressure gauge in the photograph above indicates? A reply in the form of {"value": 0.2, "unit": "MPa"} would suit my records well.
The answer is {"value": 1.05, "unit": "MPa"}
